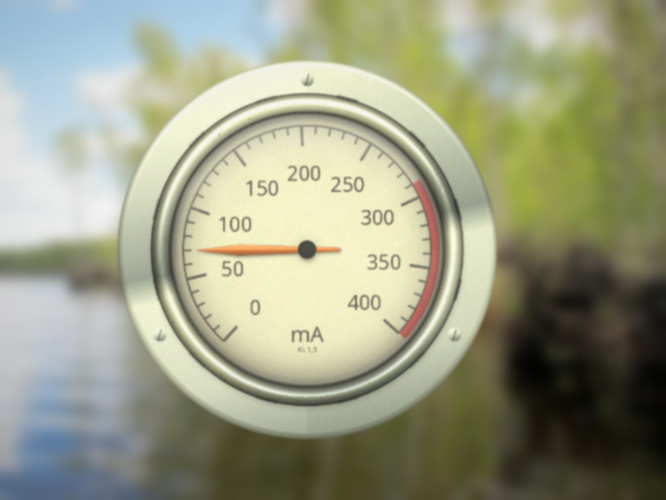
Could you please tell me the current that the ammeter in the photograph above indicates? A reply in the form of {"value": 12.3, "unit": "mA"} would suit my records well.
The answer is {"value": 70, "unit": "mA"}
